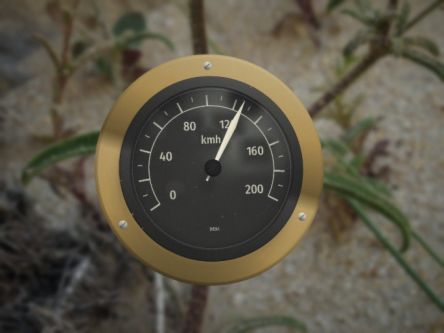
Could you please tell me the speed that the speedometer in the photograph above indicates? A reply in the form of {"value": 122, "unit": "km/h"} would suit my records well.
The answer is {"value": 125, "unit": "km/h"}
